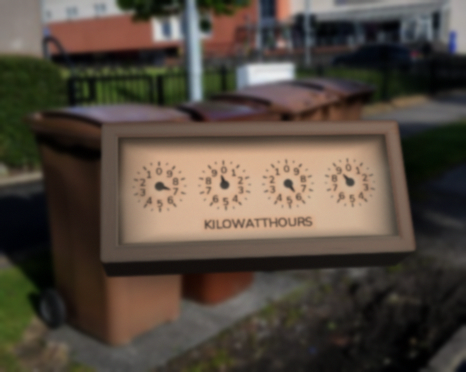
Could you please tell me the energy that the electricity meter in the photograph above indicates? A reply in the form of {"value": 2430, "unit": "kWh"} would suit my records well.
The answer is {"value": 6959, "unit": "kWh"}
